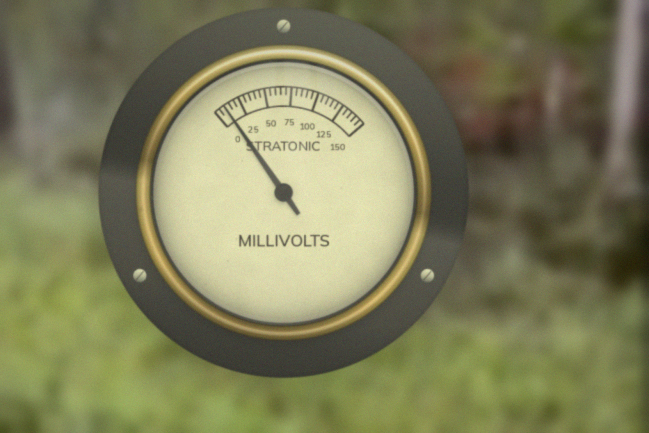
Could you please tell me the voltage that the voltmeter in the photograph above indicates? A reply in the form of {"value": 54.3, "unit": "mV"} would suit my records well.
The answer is {"value": 10, "unit": "mV"}
